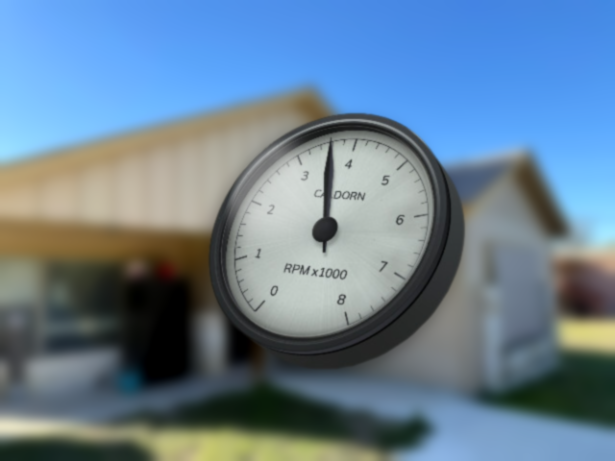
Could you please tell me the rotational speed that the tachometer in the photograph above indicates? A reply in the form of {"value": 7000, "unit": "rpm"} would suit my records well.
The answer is {"value": 3600, "unit": "rpm"}
